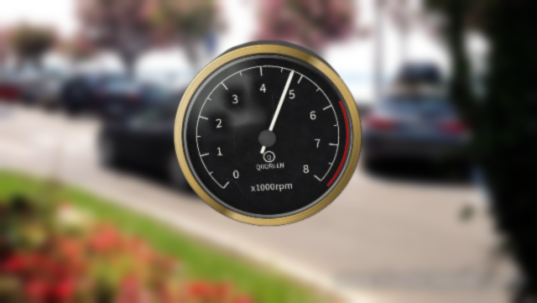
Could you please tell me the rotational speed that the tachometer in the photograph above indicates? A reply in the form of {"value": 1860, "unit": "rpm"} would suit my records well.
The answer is {"value": 4750, "unit": "rpm"}
